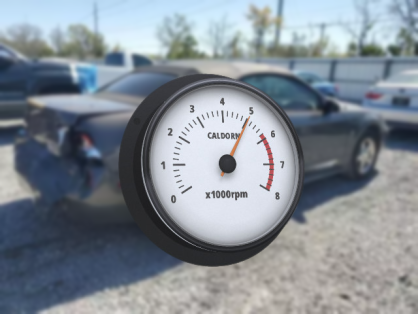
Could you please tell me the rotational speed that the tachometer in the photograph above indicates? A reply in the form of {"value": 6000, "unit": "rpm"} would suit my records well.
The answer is {"value": 5000, "unit": "rpm"}
